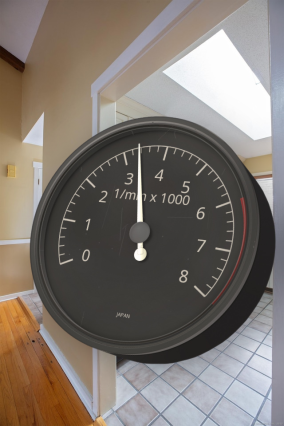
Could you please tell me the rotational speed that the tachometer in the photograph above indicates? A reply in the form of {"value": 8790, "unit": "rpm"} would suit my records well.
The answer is {"value": 3400, "unit": "rpm"}
